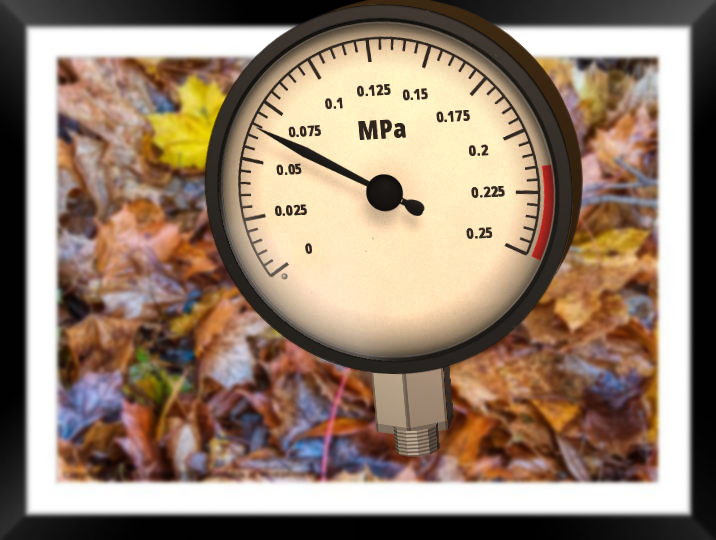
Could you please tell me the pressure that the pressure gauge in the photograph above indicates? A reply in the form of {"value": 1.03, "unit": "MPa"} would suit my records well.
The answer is {"value": 0.065, "unit": "MPa"}
